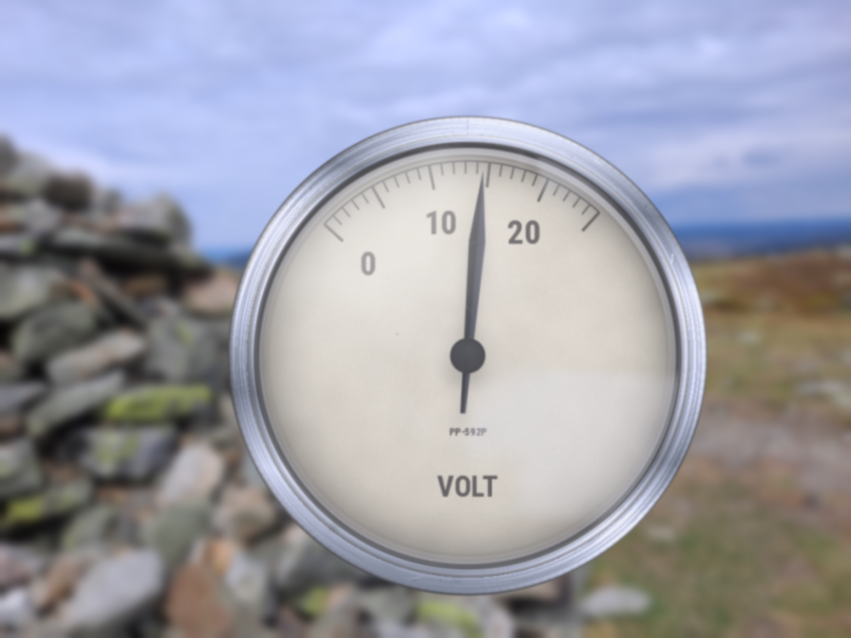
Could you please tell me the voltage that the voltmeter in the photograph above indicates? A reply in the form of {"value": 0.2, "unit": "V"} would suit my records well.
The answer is {"value": 14.5, "unit": "V"}
